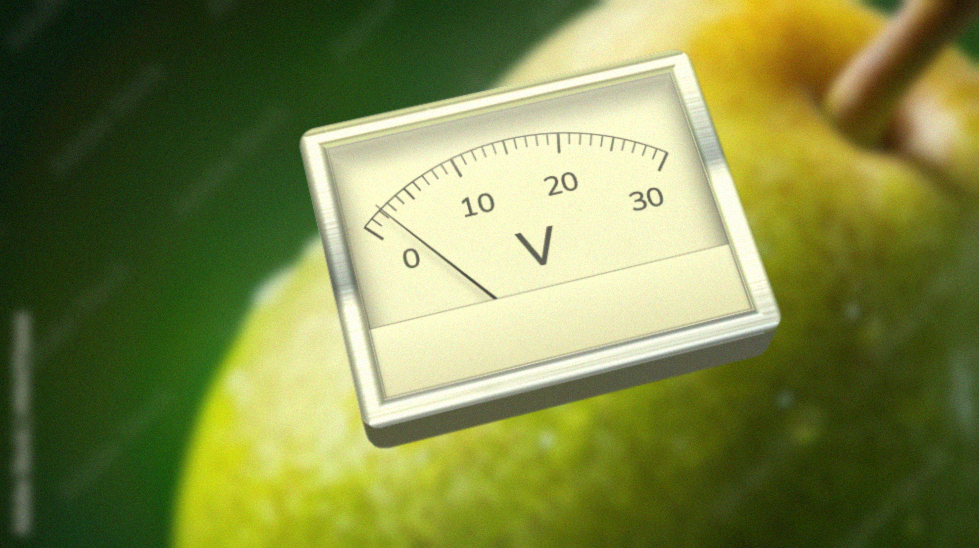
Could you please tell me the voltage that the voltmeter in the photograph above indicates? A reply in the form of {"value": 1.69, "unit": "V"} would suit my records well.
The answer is {"value": 2, "unit": "V"}
